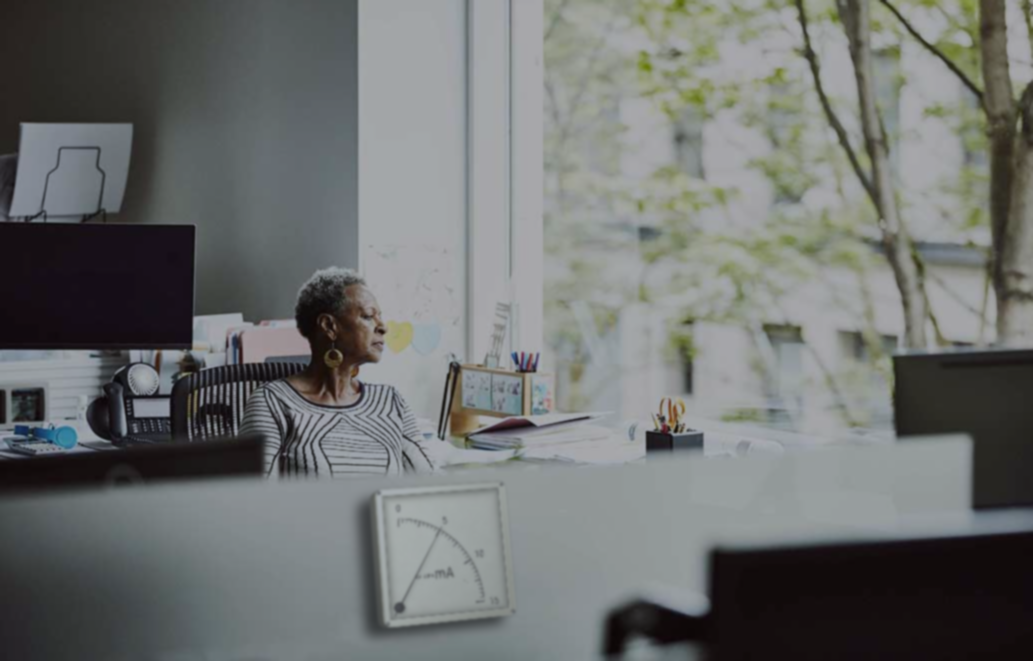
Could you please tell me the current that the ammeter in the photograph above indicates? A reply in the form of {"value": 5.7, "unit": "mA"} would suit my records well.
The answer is {"value": 5, "unit": "mA"}
